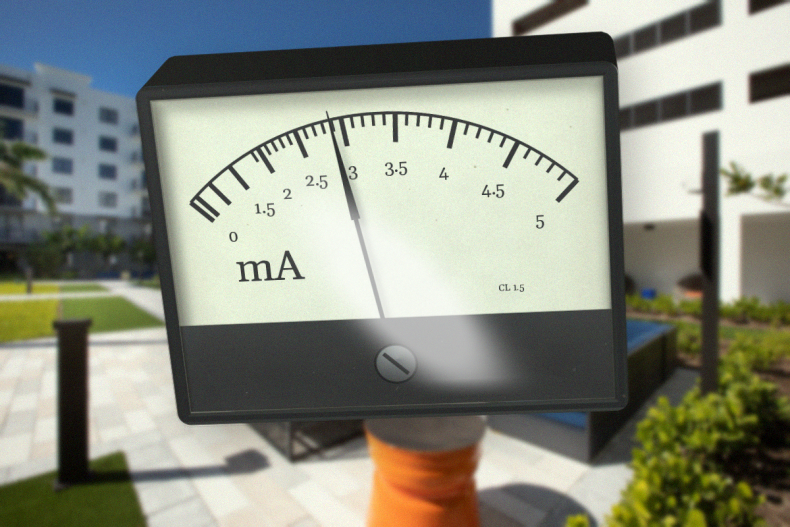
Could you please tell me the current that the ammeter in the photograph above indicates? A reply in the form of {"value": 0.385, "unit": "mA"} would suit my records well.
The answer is {"value": 2.9, "unit": "mA"}
